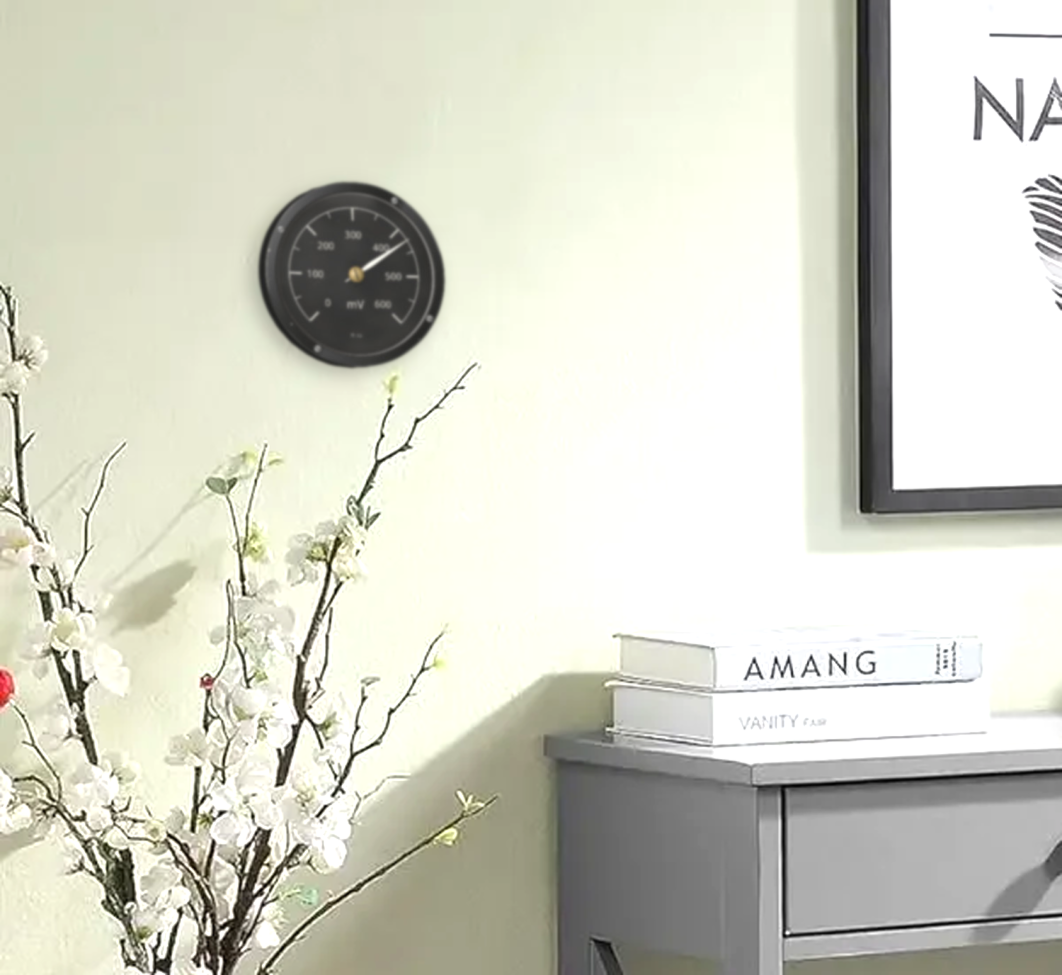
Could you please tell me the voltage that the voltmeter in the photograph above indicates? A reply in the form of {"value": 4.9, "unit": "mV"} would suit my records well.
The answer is {"value": 425, "unit": "mV"}
